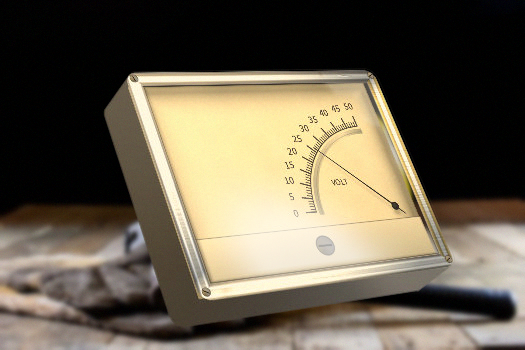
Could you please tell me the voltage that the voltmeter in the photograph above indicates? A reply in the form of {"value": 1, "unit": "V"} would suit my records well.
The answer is {"value": 25, "unit": "V"}
